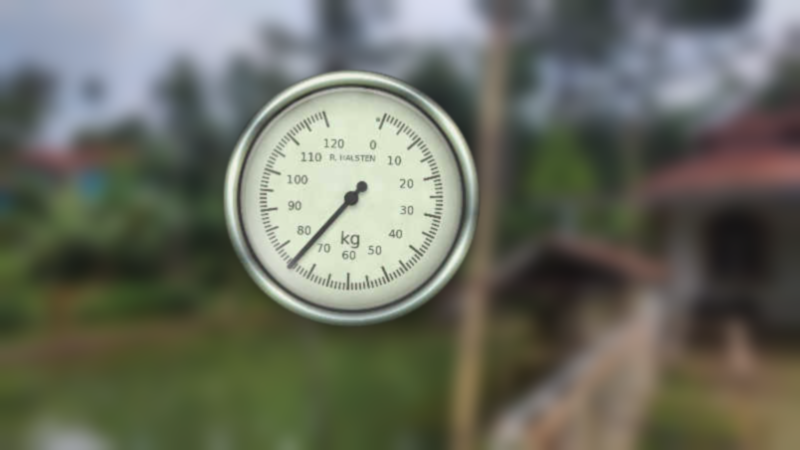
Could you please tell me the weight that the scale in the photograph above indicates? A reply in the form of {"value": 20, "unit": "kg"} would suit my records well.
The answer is {"value": 75, "unit": "kg"}
